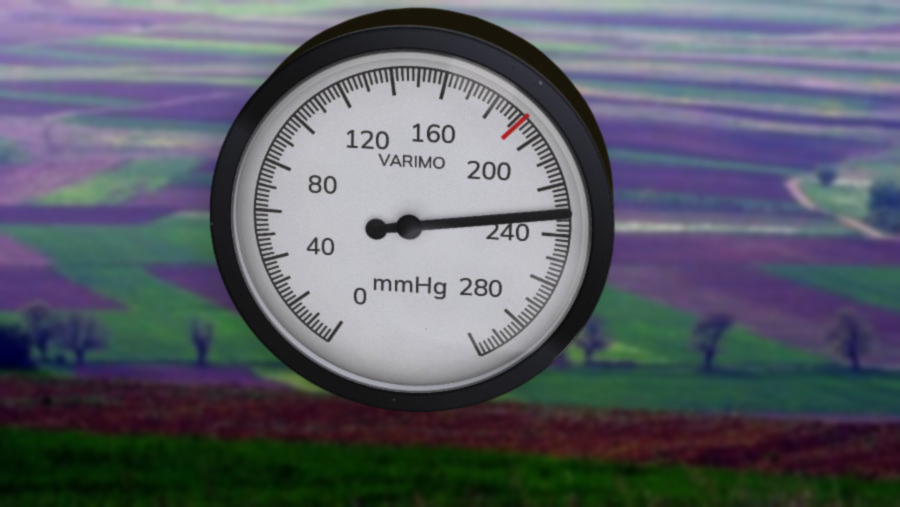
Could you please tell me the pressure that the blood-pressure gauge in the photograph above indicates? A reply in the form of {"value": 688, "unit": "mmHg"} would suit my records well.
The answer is {"value": 230, "unit": "mmHg"}
